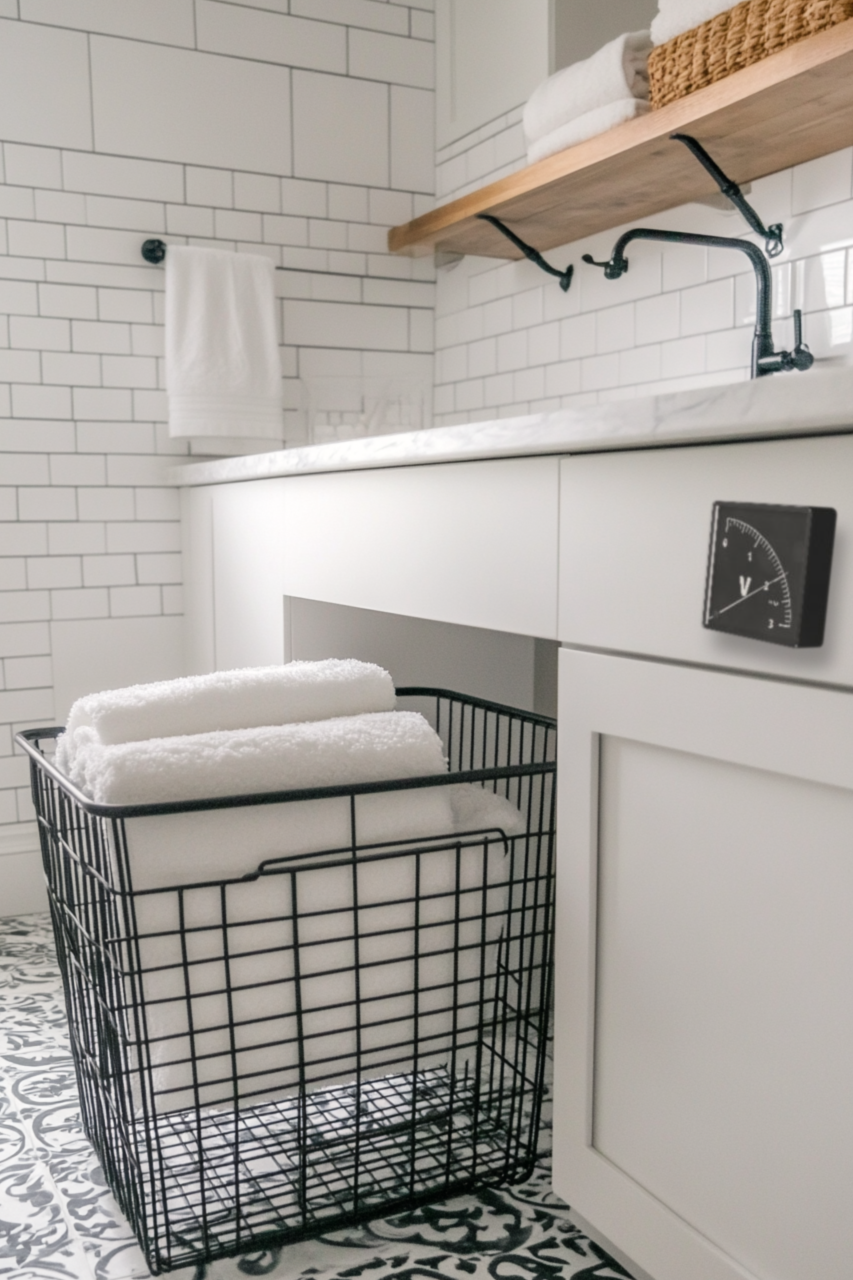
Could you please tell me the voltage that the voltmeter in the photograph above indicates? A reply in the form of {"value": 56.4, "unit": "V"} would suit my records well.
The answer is {"value": 2, "unit": "V"}
